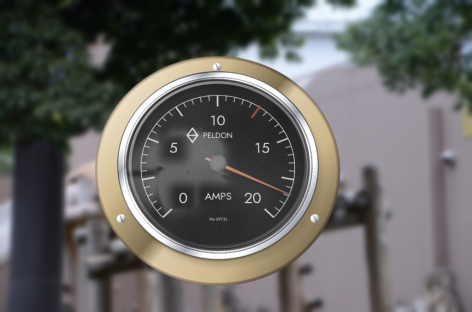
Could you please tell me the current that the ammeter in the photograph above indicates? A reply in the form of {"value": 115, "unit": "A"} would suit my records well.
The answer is {"value": 18.5, "unit": "A"}
